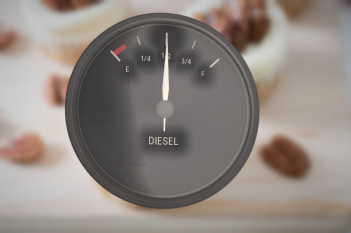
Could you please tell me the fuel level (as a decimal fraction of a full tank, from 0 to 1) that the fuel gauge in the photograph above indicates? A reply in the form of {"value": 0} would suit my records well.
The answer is {"value": 0.5}
